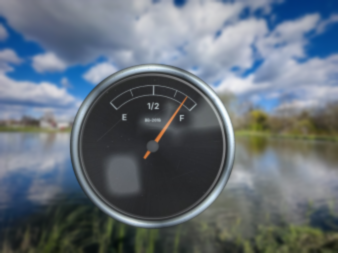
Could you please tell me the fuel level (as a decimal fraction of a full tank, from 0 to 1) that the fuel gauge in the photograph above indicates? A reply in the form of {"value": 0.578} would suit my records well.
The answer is {"value": 0.875}
